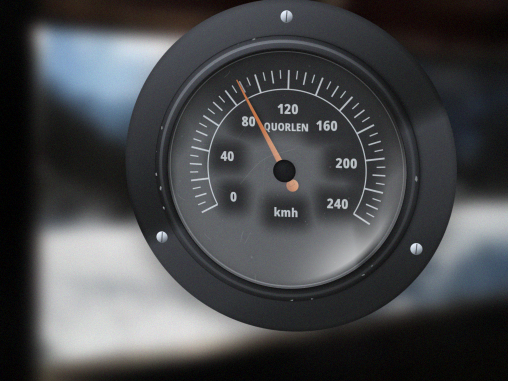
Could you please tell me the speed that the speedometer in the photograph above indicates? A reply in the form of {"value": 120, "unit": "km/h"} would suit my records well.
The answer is {"value": 90, "unit": "km/h"}
